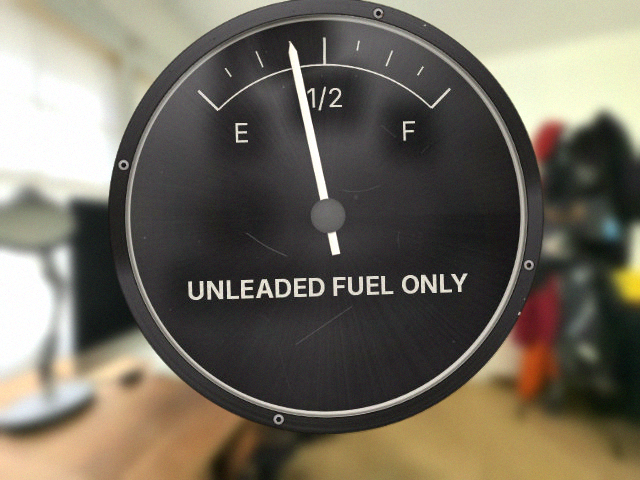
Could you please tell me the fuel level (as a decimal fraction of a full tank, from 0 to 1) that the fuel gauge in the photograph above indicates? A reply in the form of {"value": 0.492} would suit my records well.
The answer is {"value": 0.375}
